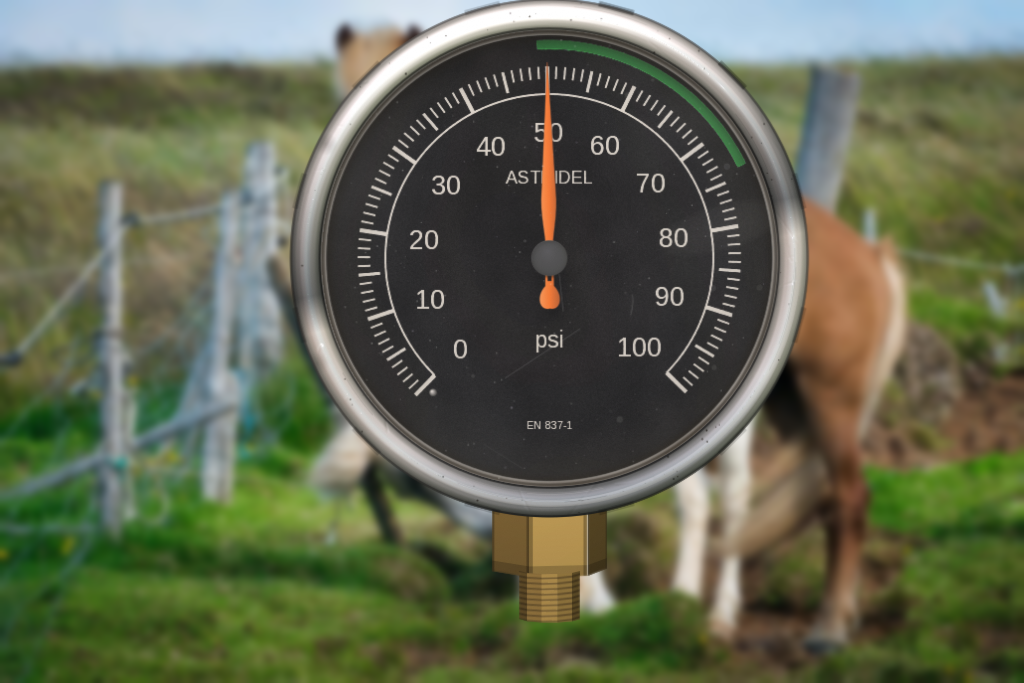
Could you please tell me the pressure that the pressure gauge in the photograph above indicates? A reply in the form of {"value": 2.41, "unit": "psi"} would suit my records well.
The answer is {"value": 50, "unit": "psi"}
